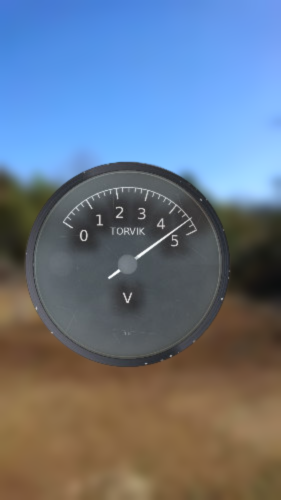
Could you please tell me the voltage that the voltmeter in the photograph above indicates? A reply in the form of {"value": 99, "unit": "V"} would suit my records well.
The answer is {"value": 4.6, "unit": "V"}
